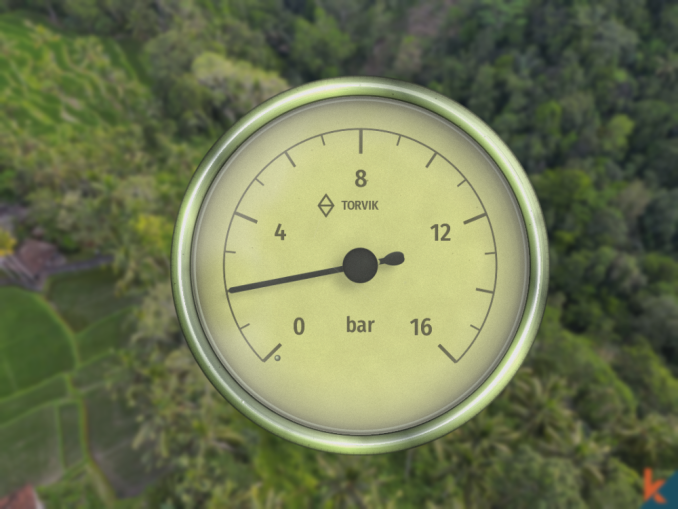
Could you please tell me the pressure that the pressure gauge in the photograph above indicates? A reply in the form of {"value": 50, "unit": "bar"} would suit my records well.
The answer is {"value": 2, "unit": "bar"}
